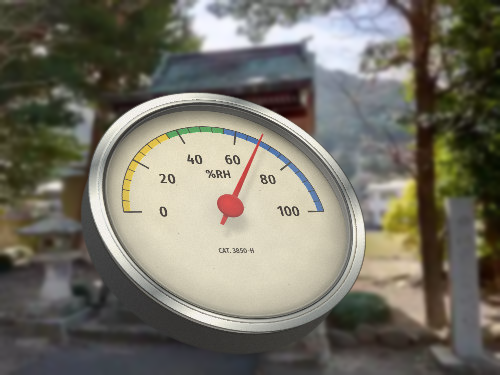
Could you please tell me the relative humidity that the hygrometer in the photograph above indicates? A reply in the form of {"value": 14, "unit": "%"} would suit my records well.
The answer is {"value": 68, "unit": "%"}
